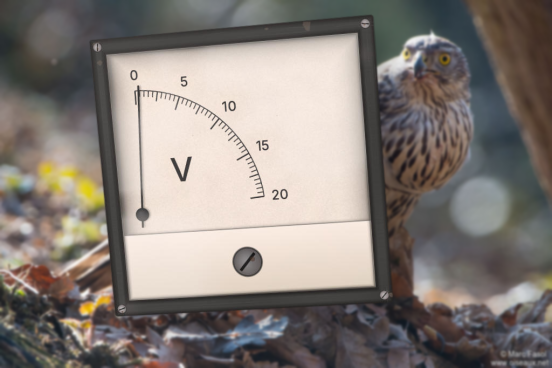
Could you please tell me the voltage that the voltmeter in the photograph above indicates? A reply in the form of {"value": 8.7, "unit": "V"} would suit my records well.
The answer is {"value": 0.5, "unit": "V"}
